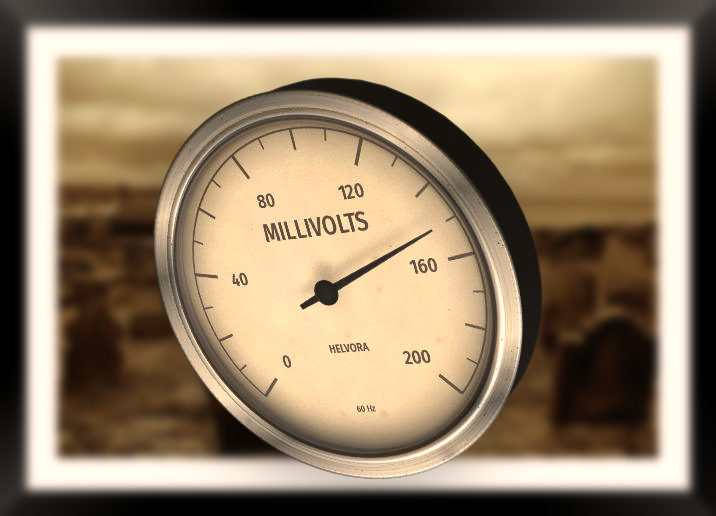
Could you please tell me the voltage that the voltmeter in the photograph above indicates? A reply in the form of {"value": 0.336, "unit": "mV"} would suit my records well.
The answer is {"value": 150, "unit": "mV"}
